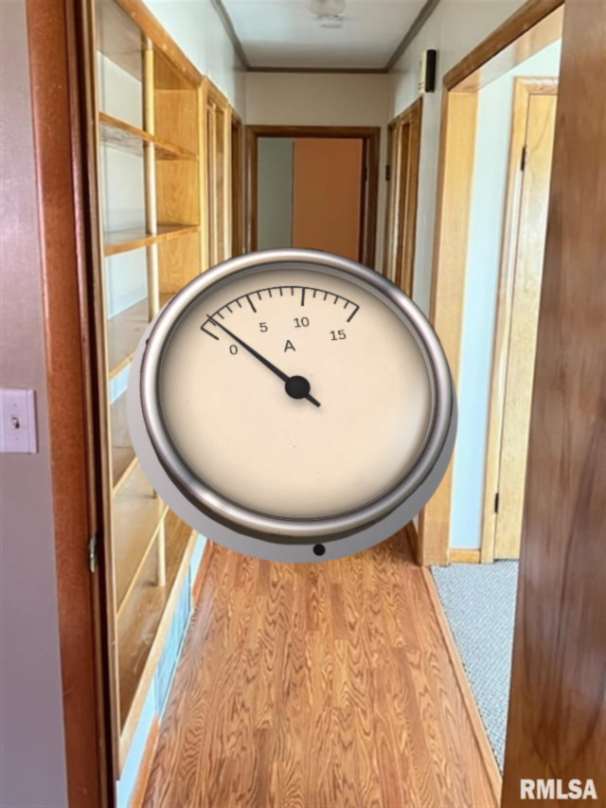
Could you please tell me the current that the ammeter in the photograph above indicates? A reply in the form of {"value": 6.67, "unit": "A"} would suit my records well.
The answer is {"value": 1, "unit": "A"}
